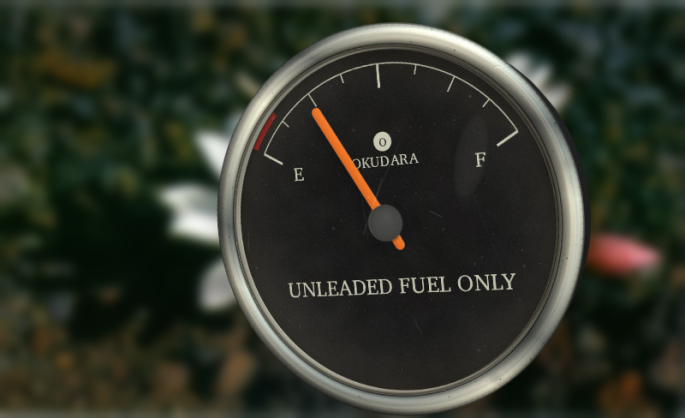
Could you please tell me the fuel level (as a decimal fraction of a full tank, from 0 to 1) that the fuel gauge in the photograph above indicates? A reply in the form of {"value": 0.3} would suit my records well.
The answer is {"value": 0.25}
